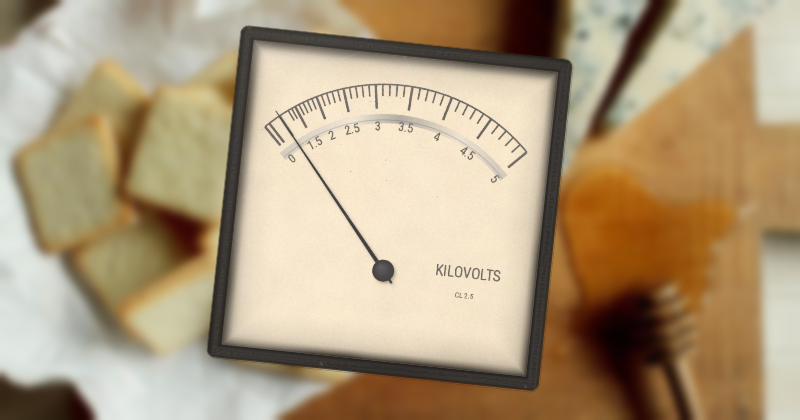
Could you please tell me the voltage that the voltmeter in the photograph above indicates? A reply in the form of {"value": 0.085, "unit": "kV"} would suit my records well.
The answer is {"value": 1, "unit": "kV"}
